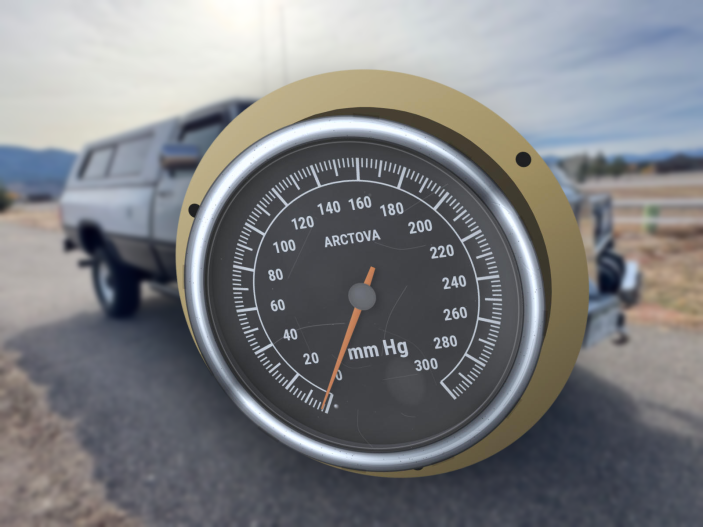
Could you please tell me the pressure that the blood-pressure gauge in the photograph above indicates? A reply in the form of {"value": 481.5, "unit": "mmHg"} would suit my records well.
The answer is {"value": 2, "unit": "mmHg"}
